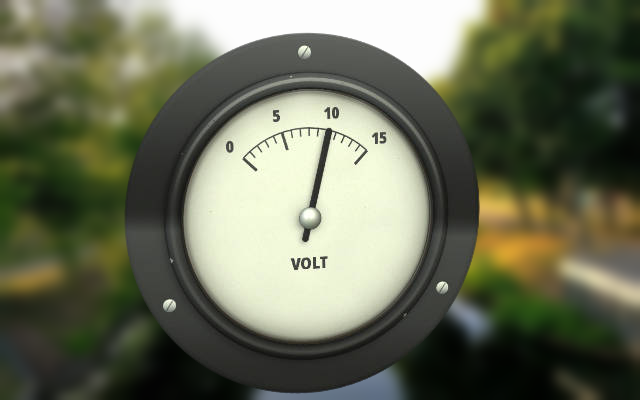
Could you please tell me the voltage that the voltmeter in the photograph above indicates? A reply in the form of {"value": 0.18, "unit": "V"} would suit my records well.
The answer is {"value": 10, "unit": "V"}
